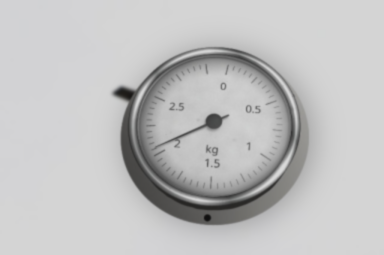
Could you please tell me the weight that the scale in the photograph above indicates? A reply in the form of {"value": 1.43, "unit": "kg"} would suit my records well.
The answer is {"value": 2.05, "unit": "kg"}
